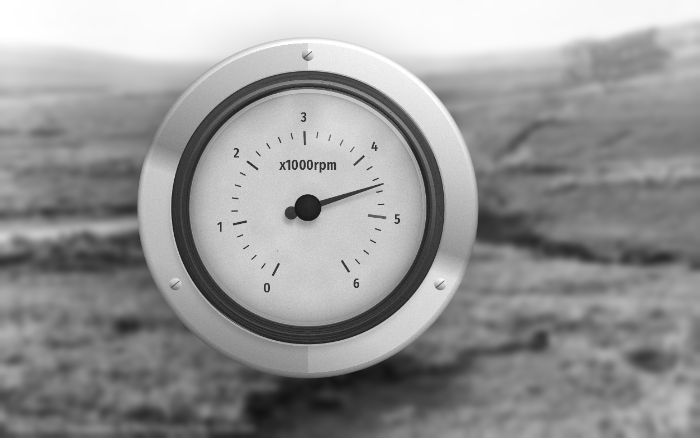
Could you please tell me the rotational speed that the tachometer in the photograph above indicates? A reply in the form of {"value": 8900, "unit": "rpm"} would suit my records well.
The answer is {"value": 4500, "unit": "rpm"}
